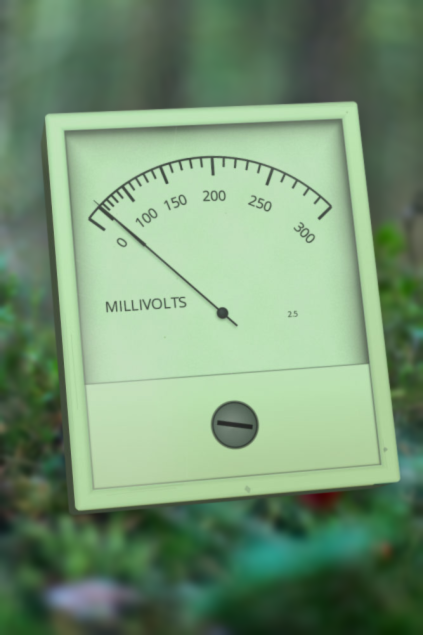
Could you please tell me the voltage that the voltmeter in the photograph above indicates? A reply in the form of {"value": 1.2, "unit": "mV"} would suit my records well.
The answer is {"value": 50, "unit": "mV"}
